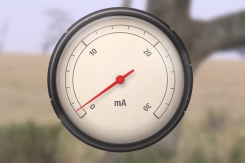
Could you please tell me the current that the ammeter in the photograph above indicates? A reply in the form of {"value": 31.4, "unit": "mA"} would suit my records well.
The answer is {"value": 1, "unit": "mA"}
